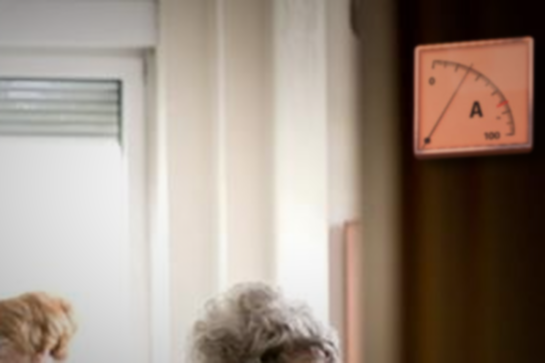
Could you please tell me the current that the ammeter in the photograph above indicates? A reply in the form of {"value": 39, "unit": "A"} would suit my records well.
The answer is {"value": 30, "unit": "A"}
